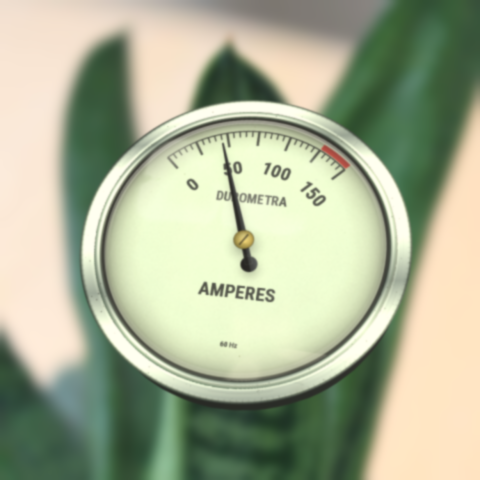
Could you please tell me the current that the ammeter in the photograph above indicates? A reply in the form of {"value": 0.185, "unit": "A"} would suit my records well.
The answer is {"value": 45, "unit": "A"}
